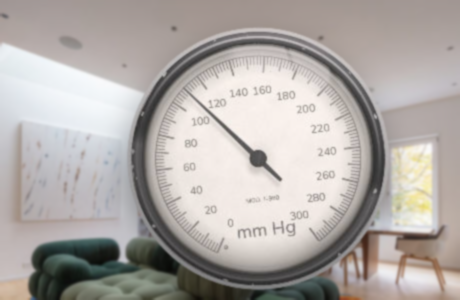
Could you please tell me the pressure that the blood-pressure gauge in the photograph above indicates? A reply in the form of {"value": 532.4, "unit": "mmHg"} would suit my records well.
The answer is {"value": 110, "unit": "mmHg"}
